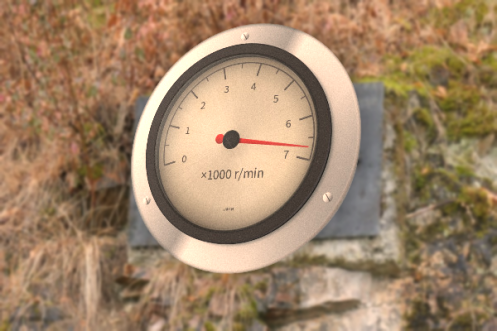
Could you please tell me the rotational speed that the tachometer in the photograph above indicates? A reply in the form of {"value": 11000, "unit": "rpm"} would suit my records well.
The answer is {"value": 6750, "unit": "rpm"}
